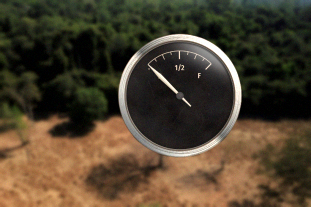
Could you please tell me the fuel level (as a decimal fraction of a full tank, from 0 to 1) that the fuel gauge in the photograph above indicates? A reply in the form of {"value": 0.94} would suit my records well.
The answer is {"value": 0}
